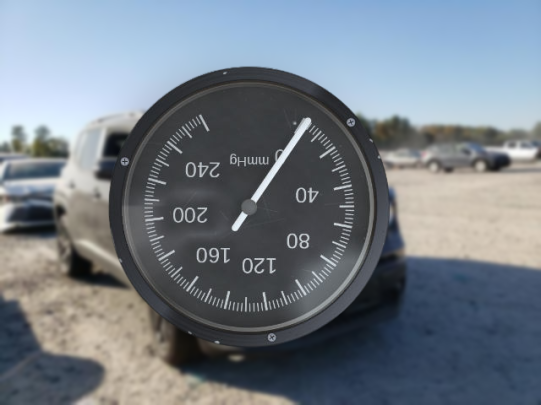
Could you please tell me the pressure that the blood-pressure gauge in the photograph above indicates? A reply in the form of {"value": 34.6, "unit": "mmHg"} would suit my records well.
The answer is {"value": 2, "unit": "mmHg"}
